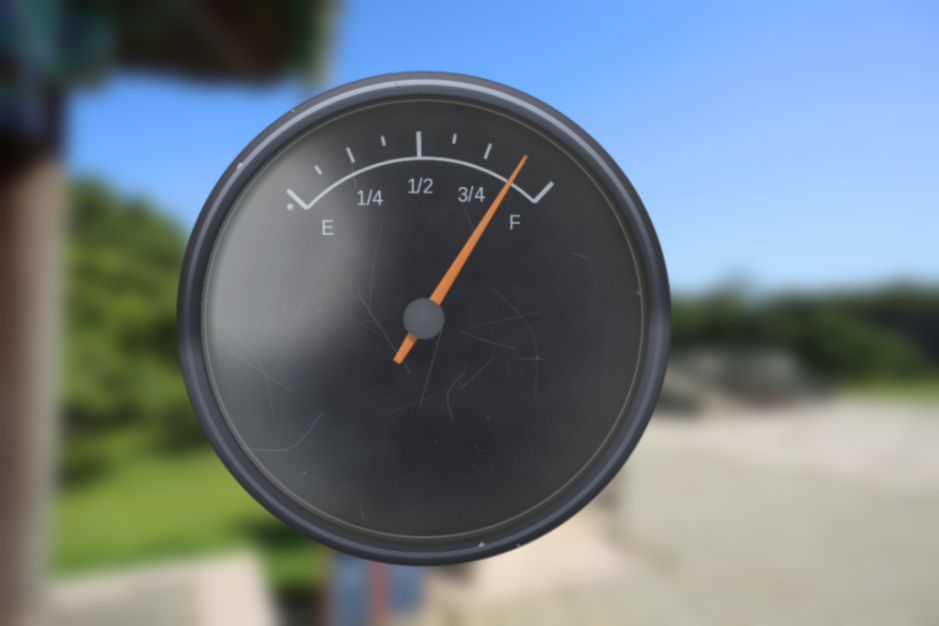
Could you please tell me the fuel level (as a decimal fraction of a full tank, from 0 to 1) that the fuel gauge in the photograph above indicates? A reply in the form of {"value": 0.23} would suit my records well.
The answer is {"value": 0.875}
